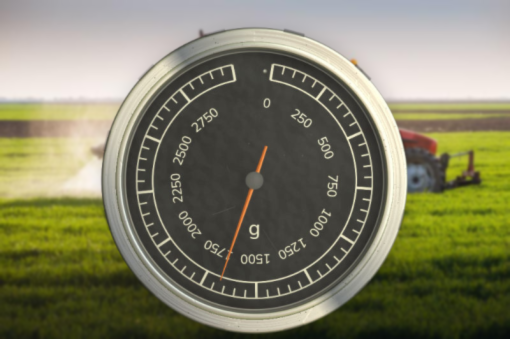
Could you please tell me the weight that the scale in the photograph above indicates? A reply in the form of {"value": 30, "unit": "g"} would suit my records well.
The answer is {"value": 1675, "unit": "g"}
